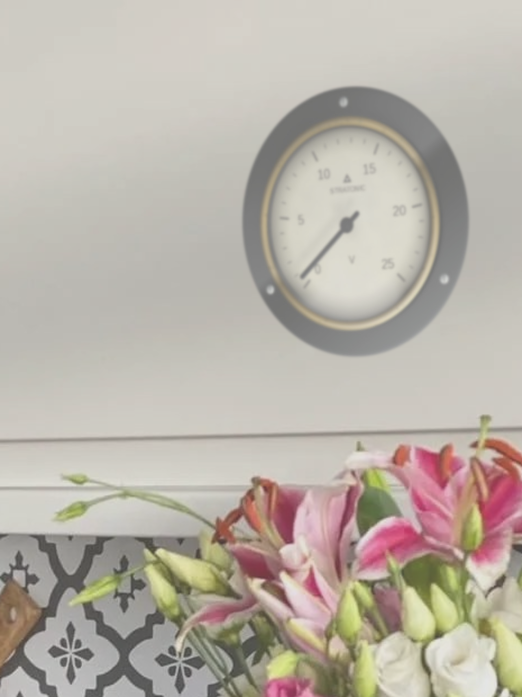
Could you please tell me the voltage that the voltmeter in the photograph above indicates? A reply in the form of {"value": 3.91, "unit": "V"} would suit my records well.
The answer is {"value": 0.5, "unit": "V"}
